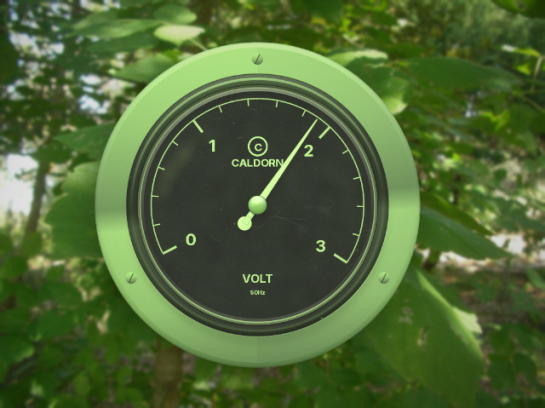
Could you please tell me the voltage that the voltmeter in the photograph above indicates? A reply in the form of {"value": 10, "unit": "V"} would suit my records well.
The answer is {"value": 1.9, "unit": "V"}
